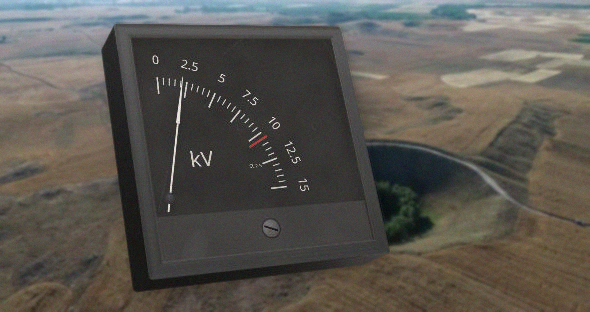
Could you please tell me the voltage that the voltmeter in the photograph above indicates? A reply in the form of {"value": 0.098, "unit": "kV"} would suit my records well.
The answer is {"value": 2, "unit": "kV"}
